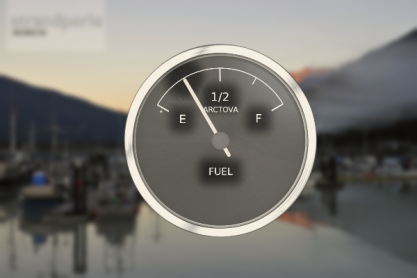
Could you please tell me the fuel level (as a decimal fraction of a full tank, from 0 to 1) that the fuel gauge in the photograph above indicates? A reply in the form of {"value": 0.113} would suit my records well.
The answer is {"value": 0.25}
